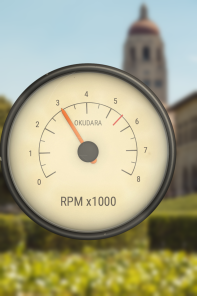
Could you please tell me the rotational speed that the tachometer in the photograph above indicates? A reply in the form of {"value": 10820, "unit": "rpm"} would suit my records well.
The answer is {"value": 3000, "unit": "rpm"}
